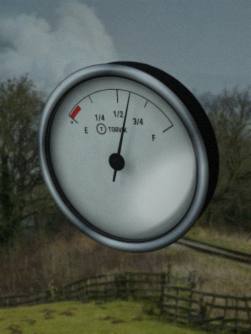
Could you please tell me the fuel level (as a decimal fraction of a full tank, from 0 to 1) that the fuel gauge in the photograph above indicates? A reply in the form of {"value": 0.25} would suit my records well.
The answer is {"value": 0.625}
